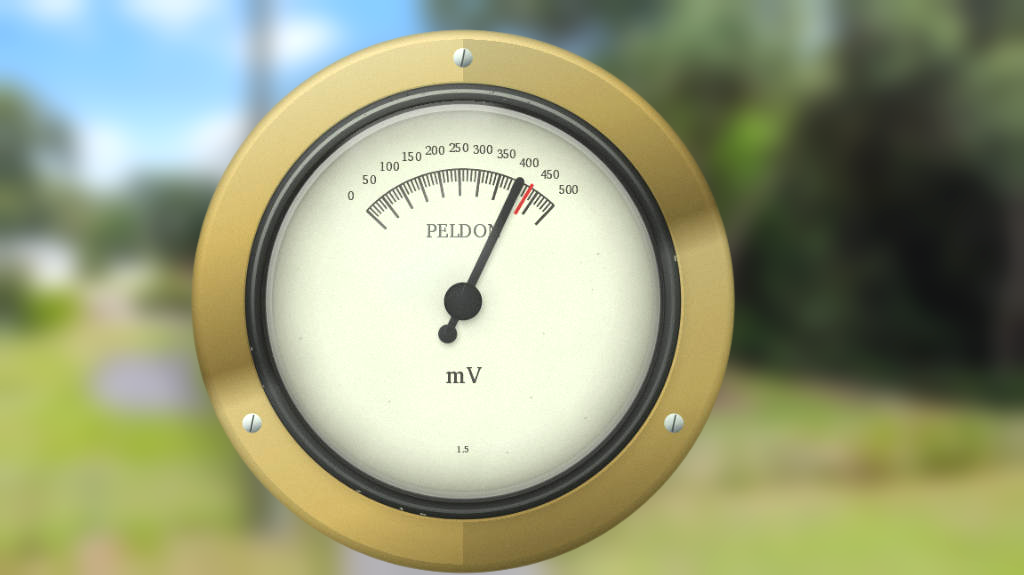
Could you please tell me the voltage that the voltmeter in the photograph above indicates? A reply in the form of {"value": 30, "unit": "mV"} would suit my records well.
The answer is {"value": 400, "unit": "mV"}
